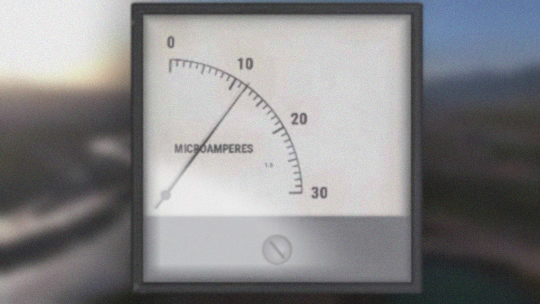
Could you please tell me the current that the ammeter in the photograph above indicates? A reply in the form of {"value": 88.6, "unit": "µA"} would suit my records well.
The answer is {"value": 12, "unit": "µA"}
